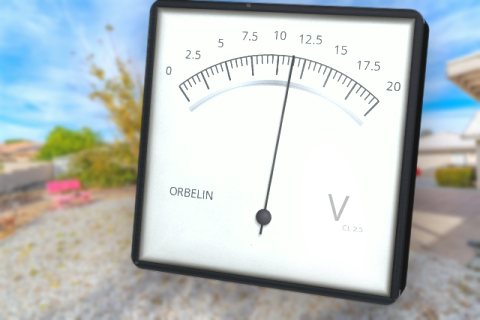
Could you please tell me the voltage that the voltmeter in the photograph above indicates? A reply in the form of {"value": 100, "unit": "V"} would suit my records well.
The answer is {"value": 11.5, "unit": "V"}
